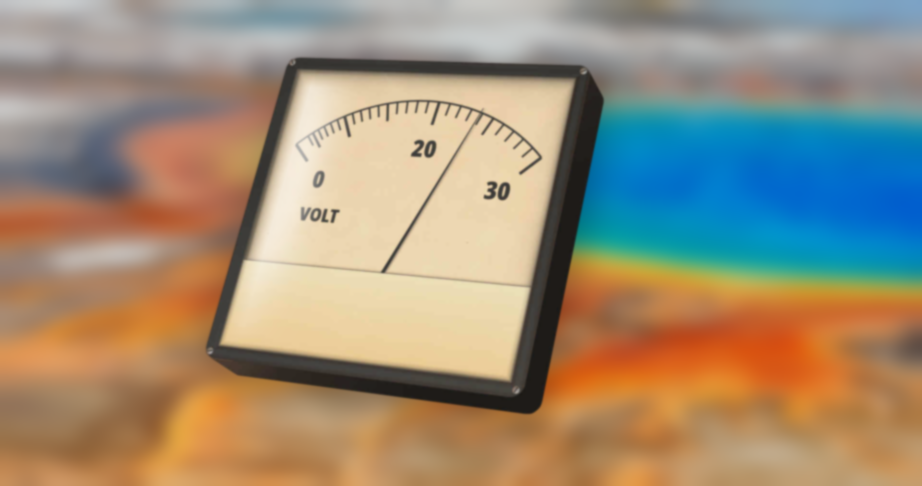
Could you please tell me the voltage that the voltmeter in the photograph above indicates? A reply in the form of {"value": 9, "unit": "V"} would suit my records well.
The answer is {"value": 24, "unit": "V"}
